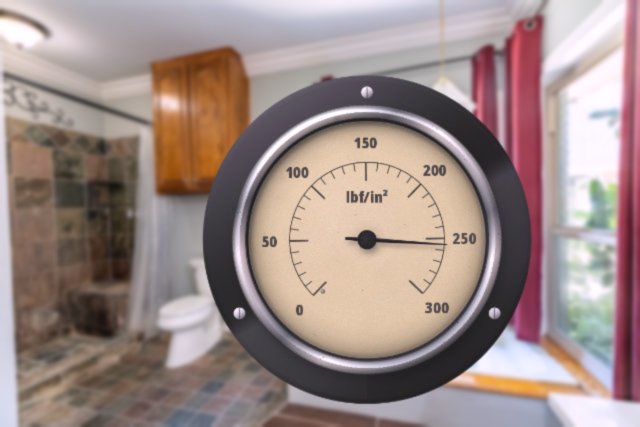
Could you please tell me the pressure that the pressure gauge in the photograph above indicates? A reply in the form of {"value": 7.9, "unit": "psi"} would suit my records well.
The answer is {"value": 255, "unit": "psi"}
